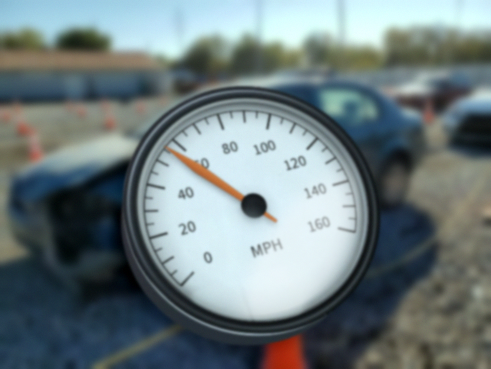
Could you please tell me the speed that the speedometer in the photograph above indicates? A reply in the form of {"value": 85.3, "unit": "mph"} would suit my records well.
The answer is {"value": 55, "unit": "mph"}
